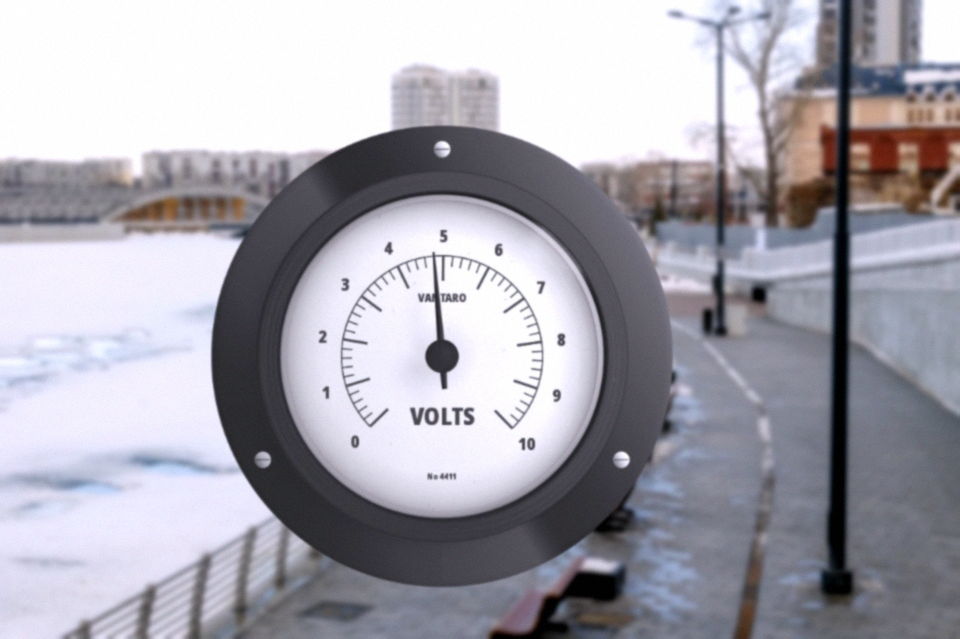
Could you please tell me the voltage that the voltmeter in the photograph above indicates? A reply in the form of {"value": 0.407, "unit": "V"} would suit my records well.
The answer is {"value": 4.8, "unit": "V"}
